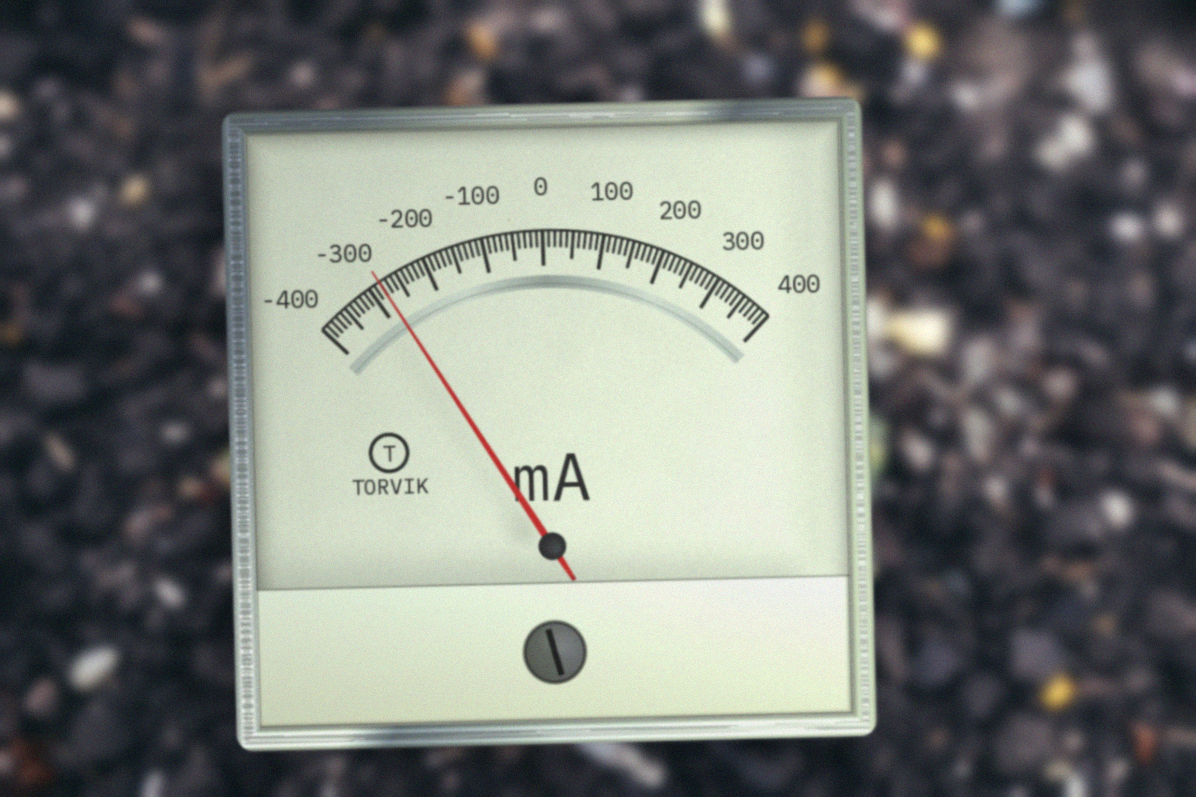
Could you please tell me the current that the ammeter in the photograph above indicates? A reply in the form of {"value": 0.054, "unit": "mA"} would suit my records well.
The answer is {"value": -280, "unit": "mA"}
